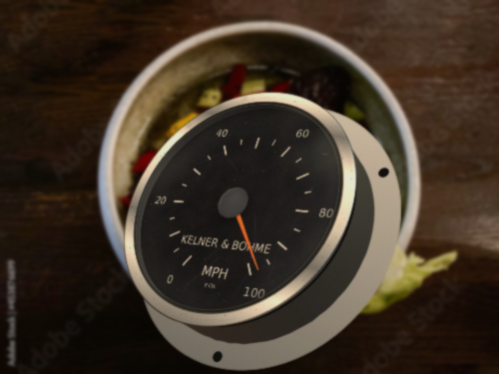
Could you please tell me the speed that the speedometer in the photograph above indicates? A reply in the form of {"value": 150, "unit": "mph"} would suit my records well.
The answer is {"value": 97.5, "unit": "mph"}
